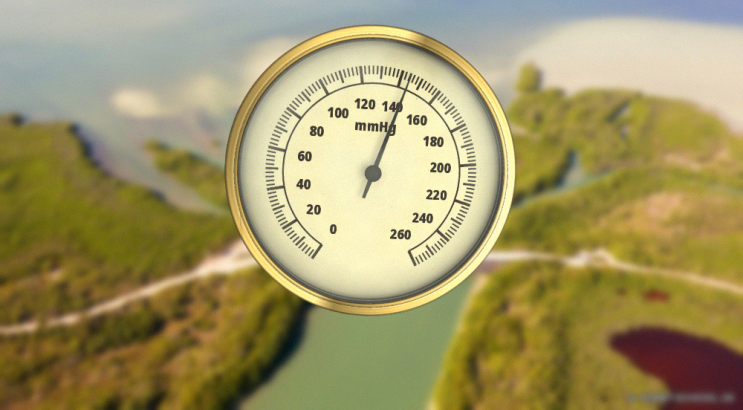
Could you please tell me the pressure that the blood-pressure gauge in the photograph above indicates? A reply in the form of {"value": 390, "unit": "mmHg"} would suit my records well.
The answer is {"value": 144, "unit": "mmHg"}
